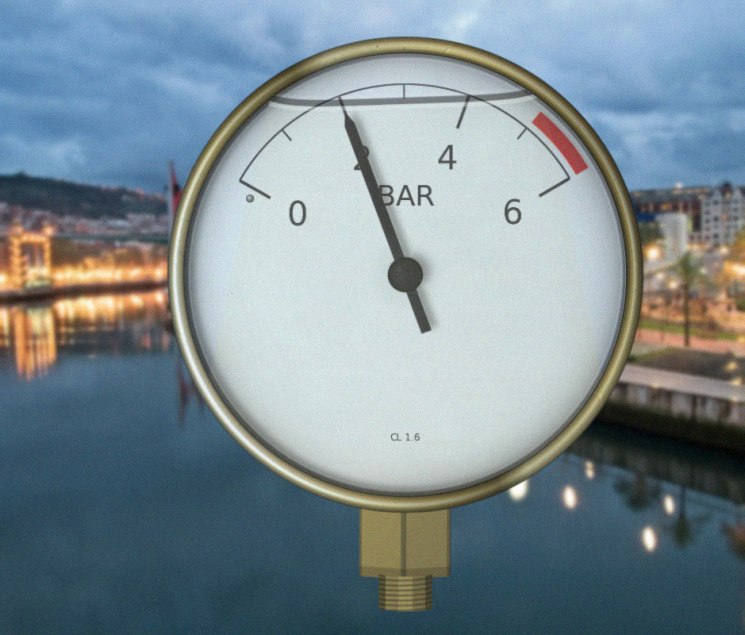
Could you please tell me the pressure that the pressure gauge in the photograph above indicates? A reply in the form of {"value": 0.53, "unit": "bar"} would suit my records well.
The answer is {"value": 2, "unit": "bar"}
